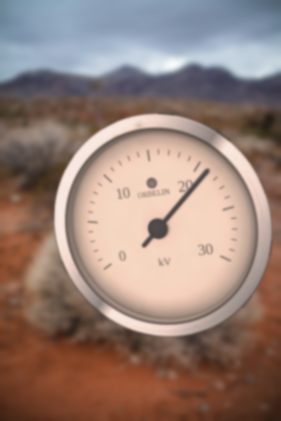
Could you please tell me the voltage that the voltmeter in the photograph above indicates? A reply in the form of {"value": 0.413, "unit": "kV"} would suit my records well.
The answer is {"value": 21, "unit": "kV"}
